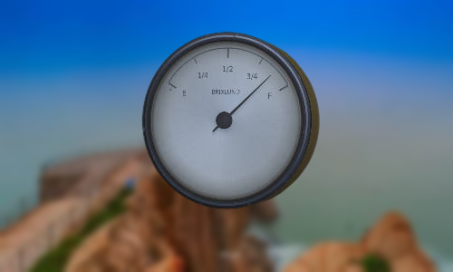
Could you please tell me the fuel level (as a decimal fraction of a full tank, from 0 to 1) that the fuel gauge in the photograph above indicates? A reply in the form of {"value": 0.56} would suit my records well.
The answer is {"value": 0.875}
